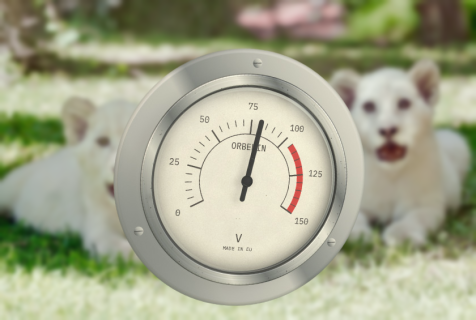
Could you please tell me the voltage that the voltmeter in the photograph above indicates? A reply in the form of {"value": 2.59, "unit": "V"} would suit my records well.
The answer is {"value": 80, "unit": "V"}
